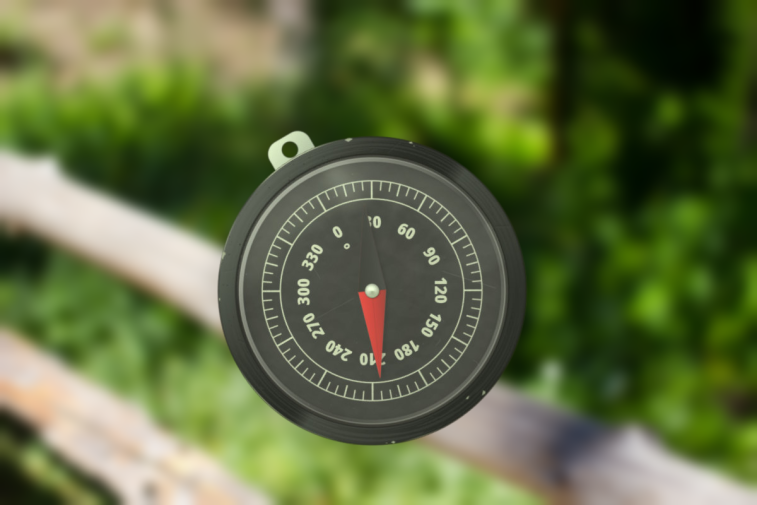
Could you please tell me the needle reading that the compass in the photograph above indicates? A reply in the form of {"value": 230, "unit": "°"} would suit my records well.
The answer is {"value": 205, "unit": "°"}
